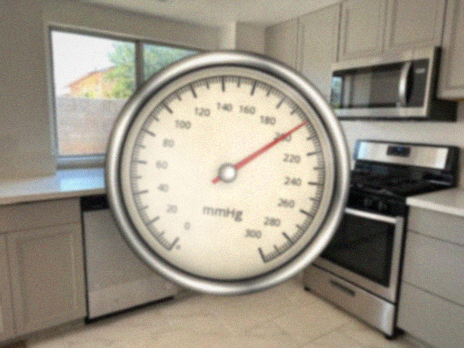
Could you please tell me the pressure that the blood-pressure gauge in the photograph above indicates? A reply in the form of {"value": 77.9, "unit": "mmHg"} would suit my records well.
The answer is {"value": 200, "unit": "mmHg"}
